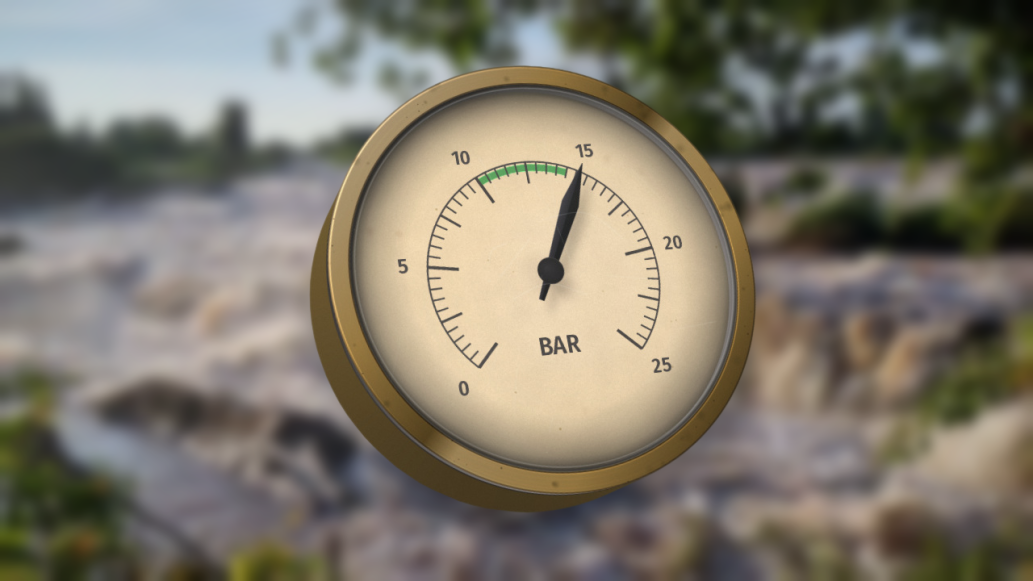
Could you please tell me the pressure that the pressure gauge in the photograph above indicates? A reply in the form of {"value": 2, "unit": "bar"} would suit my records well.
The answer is {"value": 15, "unit": "bar"}
